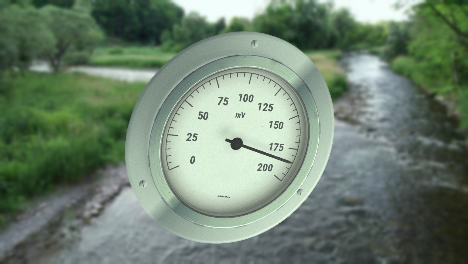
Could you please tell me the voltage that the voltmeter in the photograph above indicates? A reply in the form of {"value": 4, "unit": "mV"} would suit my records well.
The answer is {"value": 185, "unit": "mV"}
